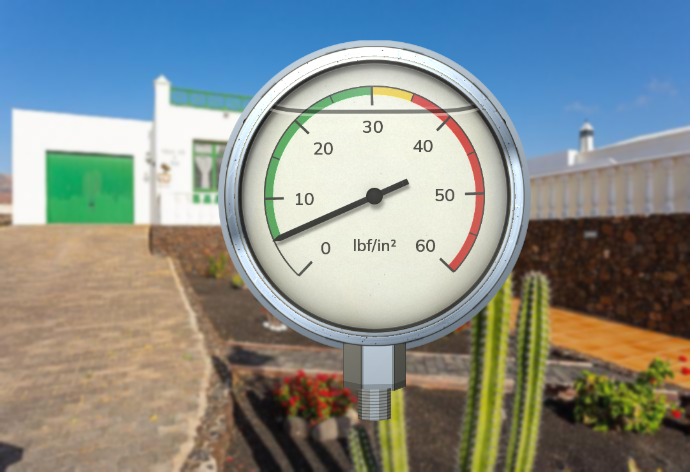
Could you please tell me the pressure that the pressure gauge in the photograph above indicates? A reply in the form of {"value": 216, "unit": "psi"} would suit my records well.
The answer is {"value": 5, "unit": "psi"}
